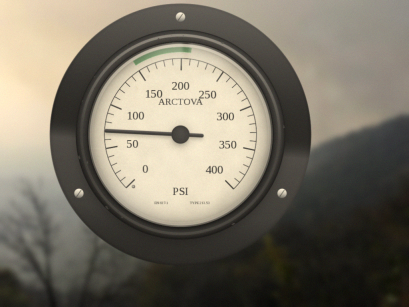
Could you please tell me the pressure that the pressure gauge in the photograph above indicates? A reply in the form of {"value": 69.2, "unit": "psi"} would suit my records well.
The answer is {"value": 70, "unit": "psi"}
